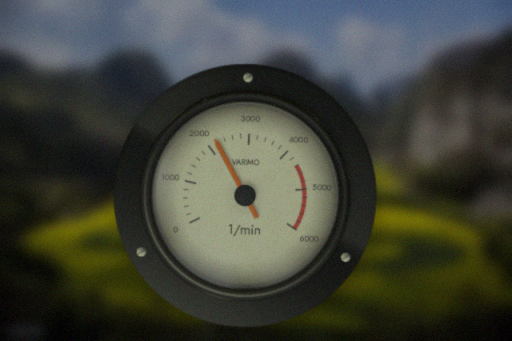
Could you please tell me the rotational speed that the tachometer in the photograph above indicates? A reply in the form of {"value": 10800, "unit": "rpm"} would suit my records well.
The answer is {"value": 2200, "unit": "rpm"}
